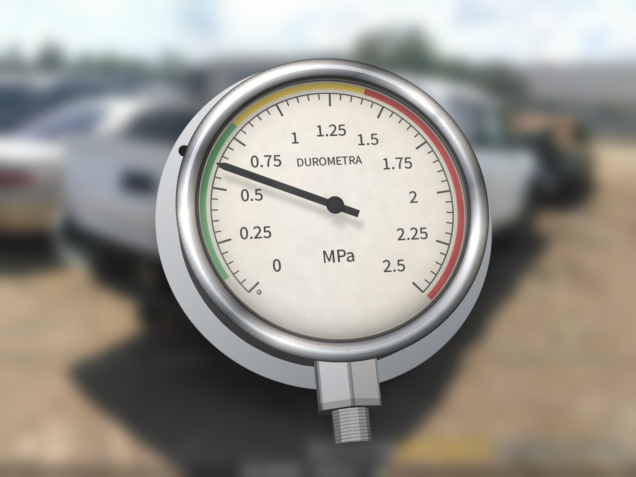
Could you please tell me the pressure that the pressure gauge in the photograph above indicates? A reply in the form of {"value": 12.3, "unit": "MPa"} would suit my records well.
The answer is {"value": 0.6, "unit": "MPa"}
